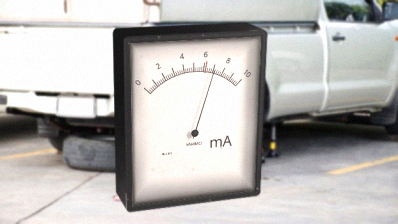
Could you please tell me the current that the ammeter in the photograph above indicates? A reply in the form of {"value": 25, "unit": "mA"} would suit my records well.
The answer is {"value": 7, "unit": "mA"}
